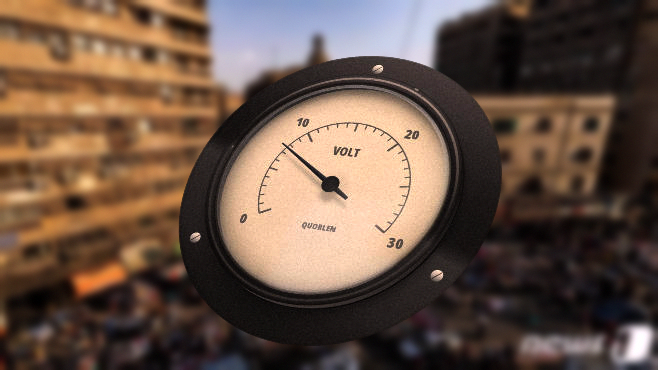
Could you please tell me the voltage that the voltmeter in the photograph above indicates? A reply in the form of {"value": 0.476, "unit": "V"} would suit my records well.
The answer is {"value": 7.5, "unit": "V"}
